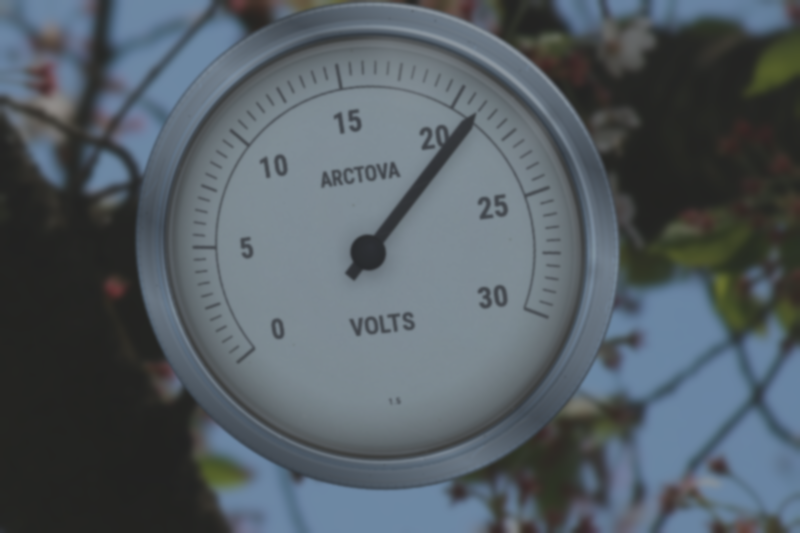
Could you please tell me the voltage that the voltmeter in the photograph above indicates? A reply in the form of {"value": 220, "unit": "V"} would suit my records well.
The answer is {"value": 21, "unit": "V"}
